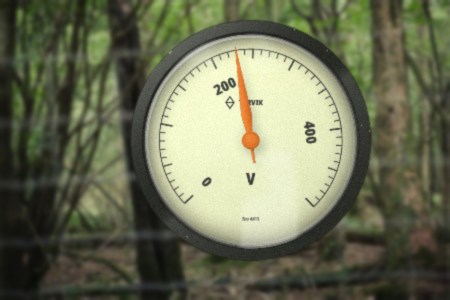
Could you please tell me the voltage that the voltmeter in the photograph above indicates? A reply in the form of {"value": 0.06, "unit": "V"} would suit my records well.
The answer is {"value": 230, "unit": "V"}
